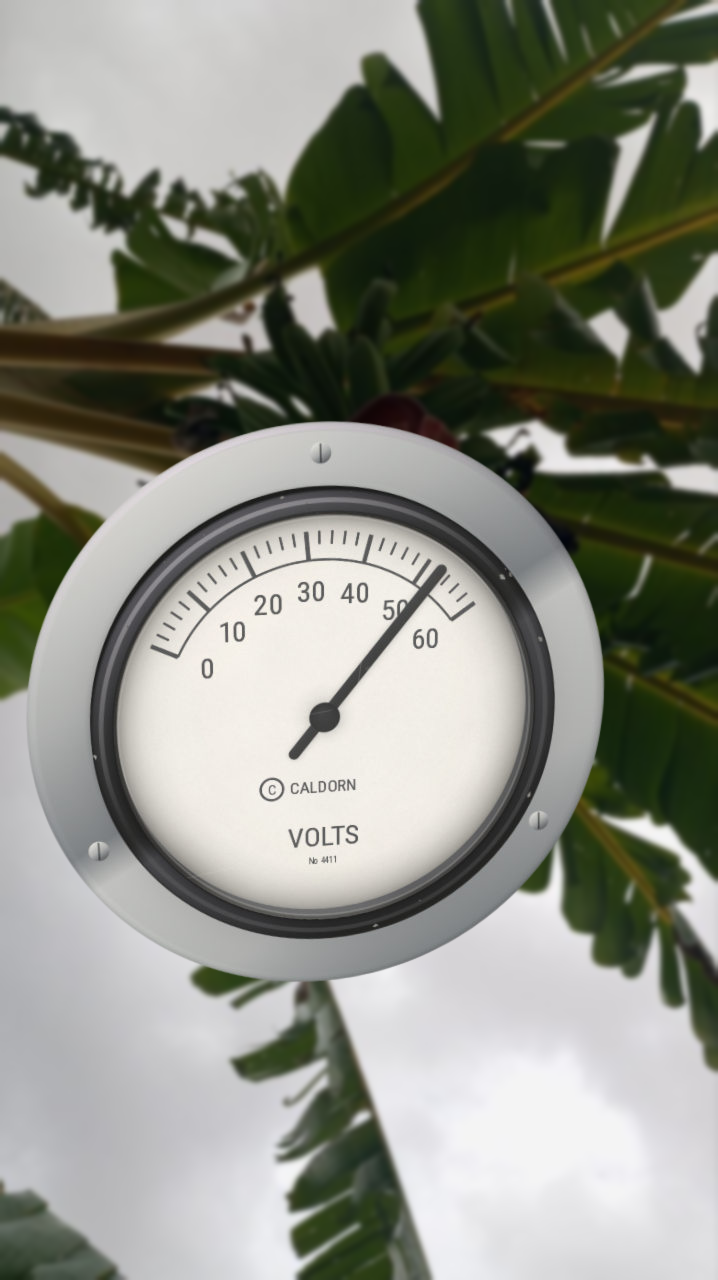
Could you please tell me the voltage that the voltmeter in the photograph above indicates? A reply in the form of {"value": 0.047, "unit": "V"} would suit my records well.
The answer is {"value": 52, "unit": "V"}
